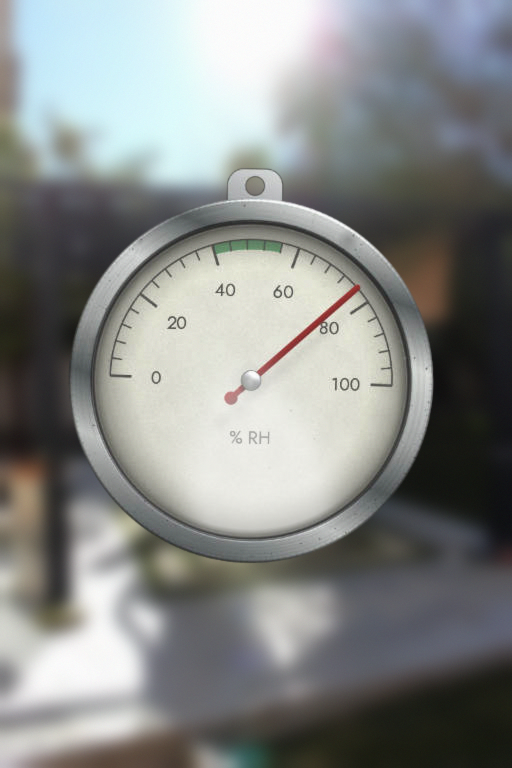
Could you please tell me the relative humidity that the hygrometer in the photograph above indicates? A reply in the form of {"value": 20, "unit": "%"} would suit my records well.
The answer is {"value": 76, "unit": "%"}
